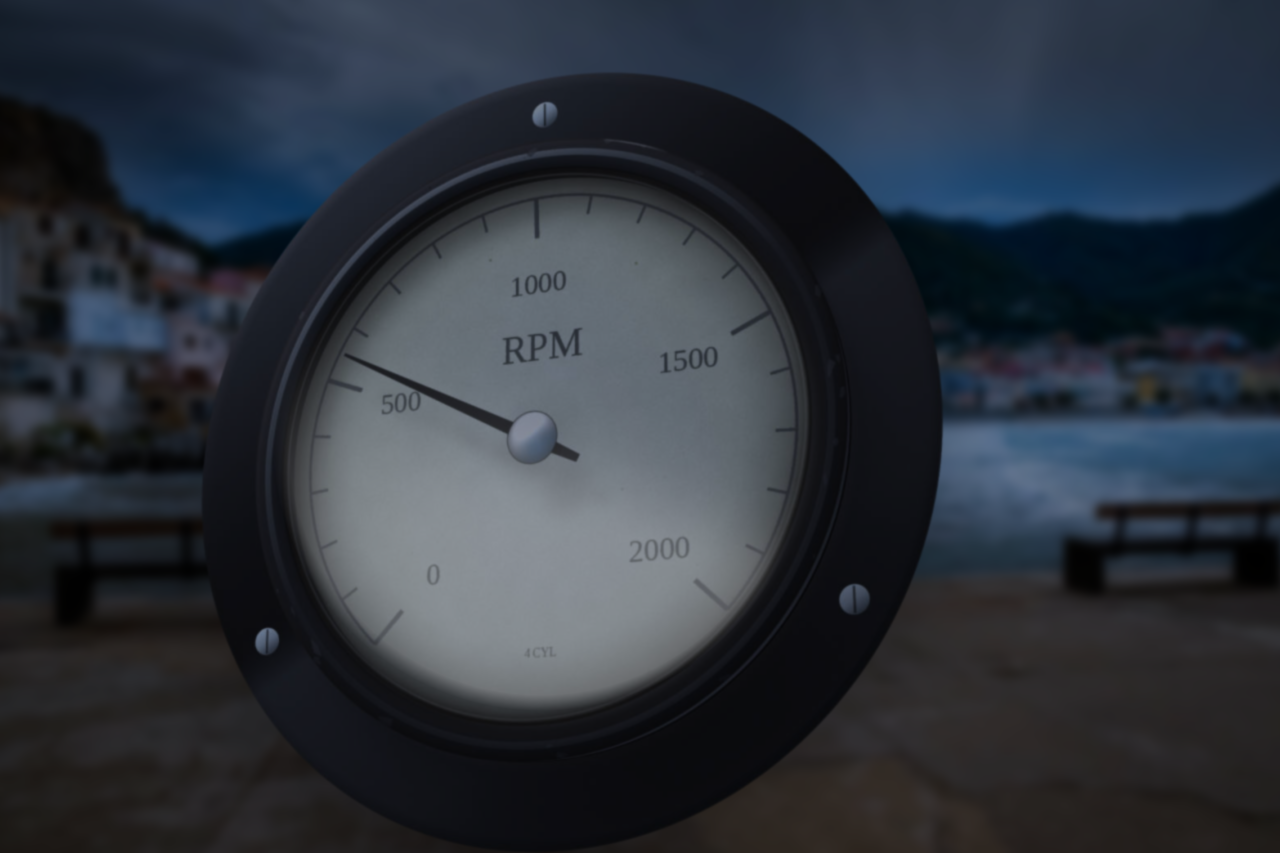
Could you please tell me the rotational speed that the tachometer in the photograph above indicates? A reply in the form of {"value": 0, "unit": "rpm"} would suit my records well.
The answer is {"value": 550, "unit": "rpm"}
